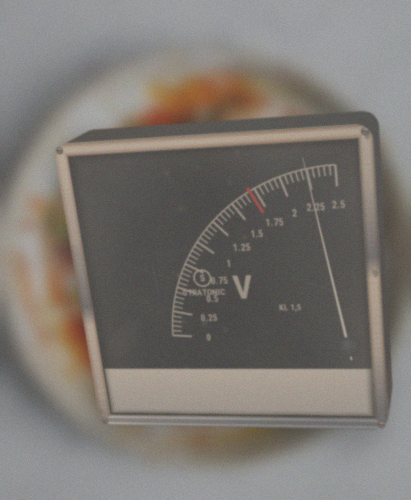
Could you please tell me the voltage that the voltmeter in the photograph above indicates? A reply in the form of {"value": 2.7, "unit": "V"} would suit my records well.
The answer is {"value": 2.25, "unit": "V"}
